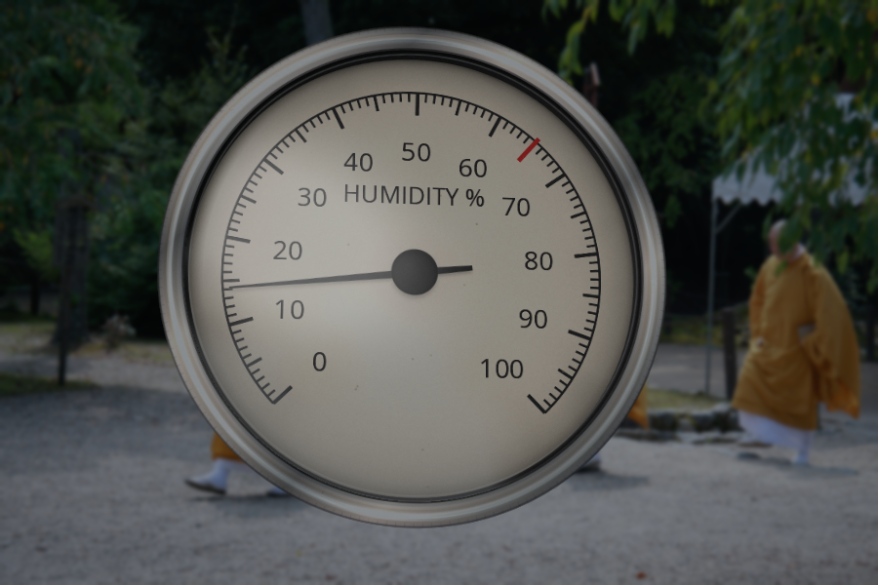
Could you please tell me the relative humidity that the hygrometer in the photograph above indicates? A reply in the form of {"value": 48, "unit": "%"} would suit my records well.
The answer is {"value": 14, "unit": "%"}
